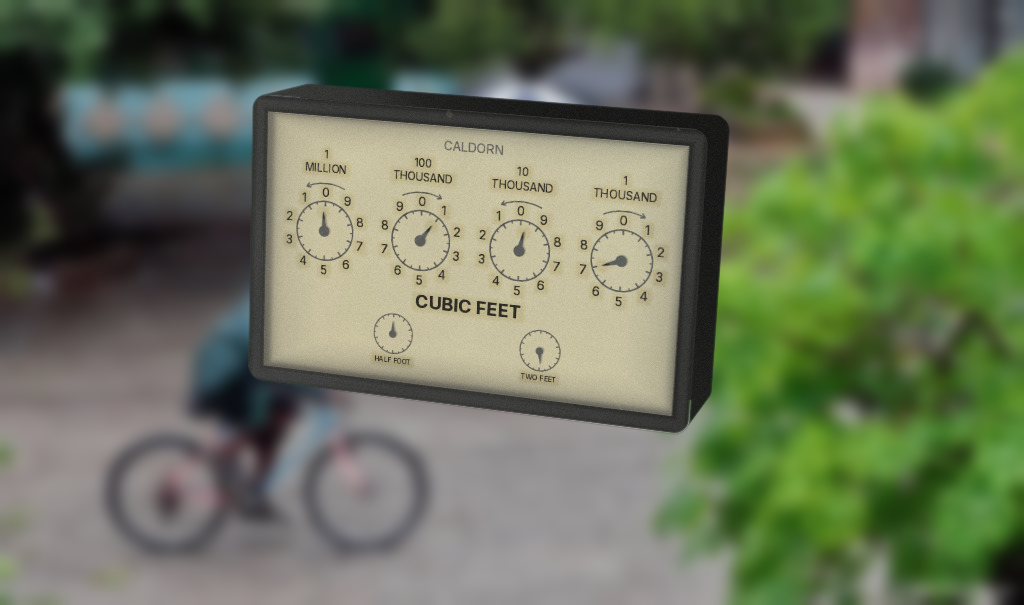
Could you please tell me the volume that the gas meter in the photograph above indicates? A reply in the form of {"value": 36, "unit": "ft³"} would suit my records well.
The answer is {"value": 9700, "unit": "ft³"}
